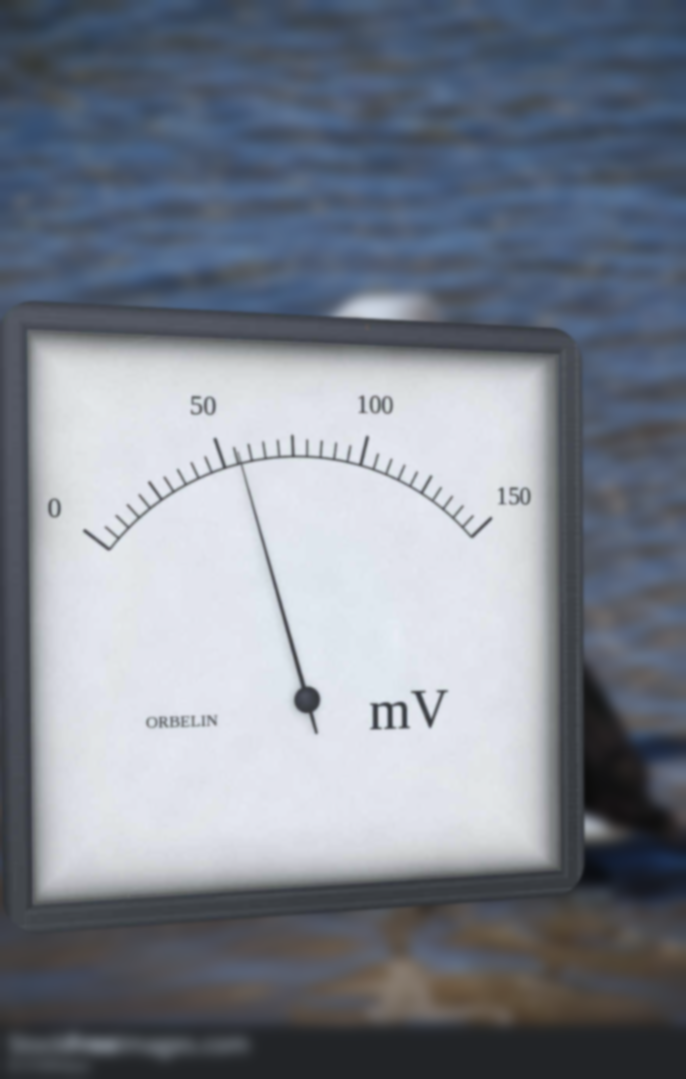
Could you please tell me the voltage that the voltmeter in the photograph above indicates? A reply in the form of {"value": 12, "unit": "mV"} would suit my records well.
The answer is {"value": 55, "unit": "mV"}
